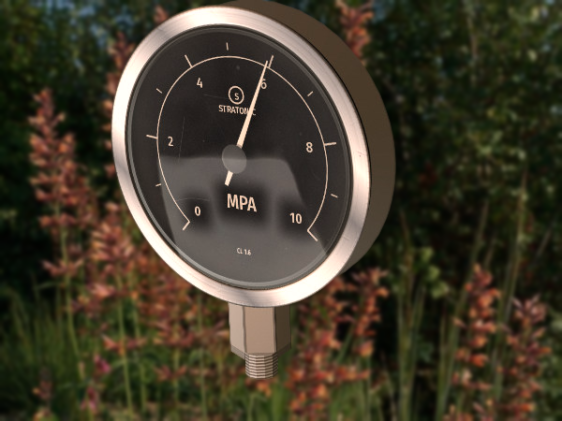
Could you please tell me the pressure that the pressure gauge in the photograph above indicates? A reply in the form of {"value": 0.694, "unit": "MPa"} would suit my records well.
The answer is {"value": 6, "unit": "MPa"}
